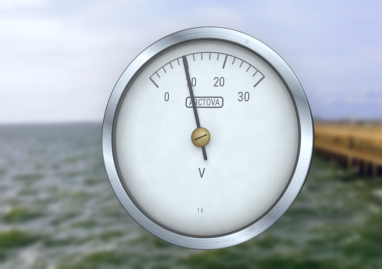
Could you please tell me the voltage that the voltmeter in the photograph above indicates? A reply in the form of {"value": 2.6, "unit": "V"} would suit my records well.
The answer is {"value": 10, "unit": "V"}
